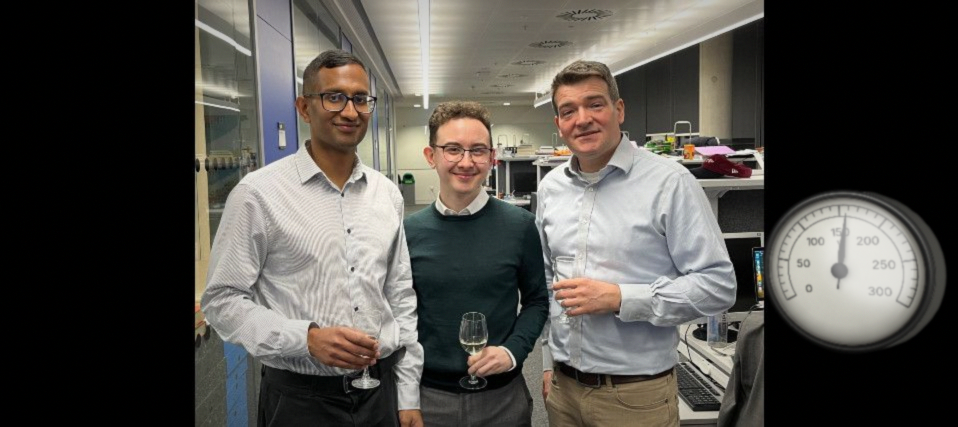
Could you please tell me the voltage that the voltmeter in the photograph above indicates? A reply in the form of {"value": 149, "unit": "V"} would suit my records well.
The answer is {"value": 160, "unit": "V"}
